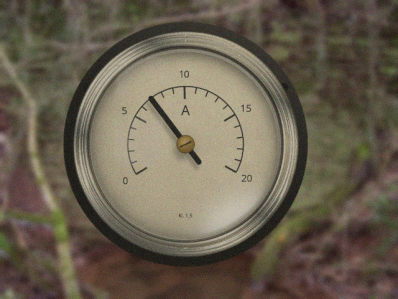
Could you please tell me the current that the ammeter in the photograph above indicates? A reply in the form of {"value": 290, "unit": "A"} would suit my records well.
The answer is {"value": 7, "unit": "A"}
